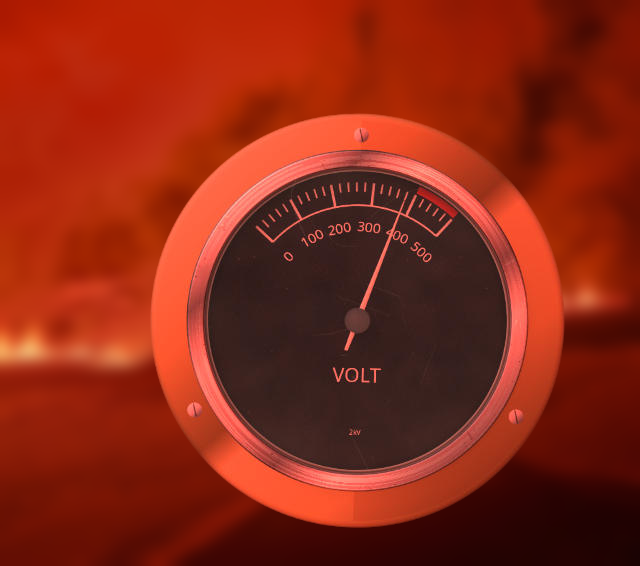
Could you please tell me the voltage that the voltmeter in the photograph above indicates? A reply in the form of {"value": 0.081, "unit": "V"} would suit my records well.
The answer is {"value": 380, "unit": "V"}
